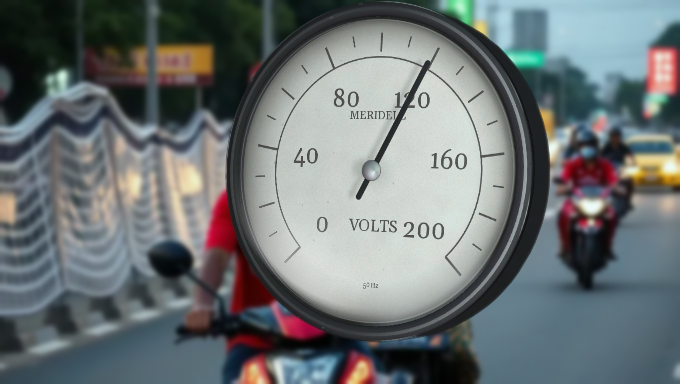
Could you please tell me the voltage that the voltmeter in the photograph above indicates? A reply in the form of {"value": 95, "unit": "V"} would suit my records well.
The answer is {"value": 120, "unit": "V"}
